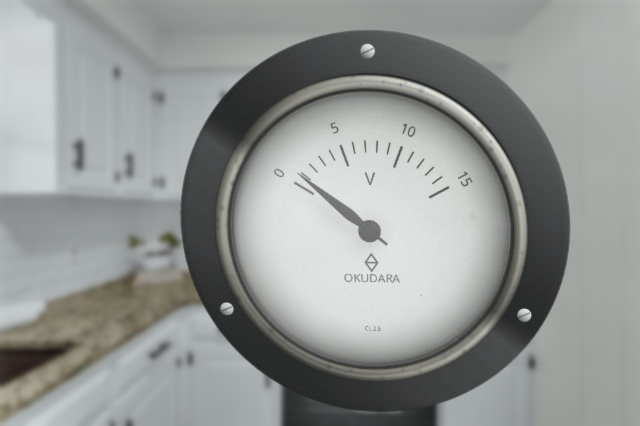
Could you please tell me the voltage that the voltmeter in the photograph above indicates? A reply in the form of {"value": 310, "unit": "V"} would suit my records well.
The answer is {"value": 1, "unit": "V"}
